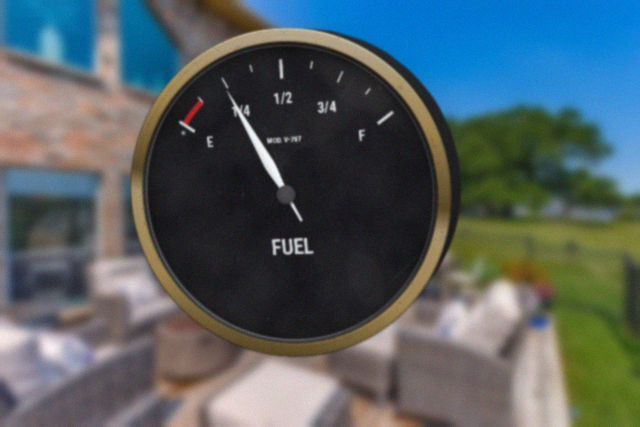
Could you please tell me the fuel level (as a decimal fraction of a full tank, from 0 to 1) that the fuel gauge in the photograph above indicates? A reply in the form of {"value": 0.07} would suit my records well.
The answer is {"value": 0.25}
